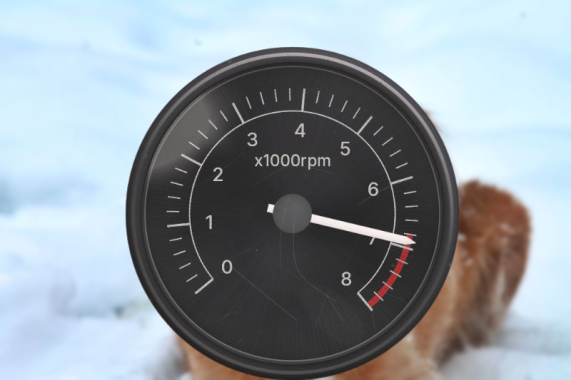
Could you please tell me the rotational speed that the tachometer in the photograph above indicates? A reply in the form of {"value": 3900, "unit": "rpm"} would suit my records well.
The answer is {"value": 6900, "unit": "rpm"}
